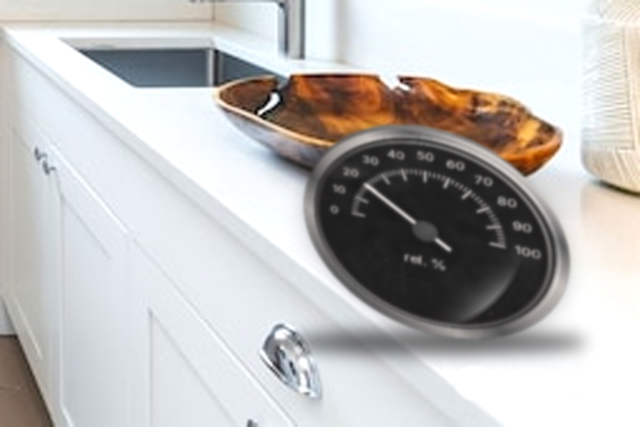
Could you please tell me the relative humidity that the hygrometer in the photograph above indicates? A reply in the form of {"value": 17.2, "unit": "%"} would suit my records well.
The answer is {"value": 20, "unit": "%"}
